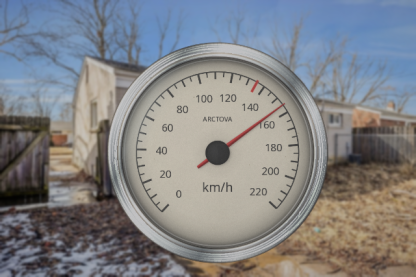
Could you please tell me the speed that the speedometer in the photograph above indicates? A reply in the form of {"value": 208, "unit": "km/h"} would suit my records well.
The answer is {"value": 155, "unit": "km/h"}
